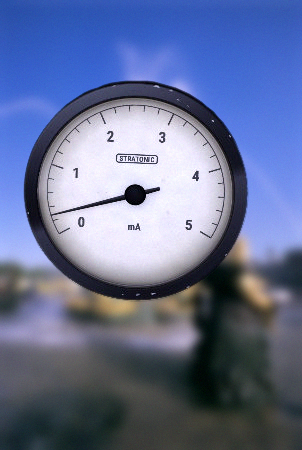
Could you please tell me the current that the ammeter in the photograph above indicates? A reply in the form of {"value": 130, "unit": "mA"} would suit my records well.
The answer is {"value": 0.3, "unit": "mA"}
